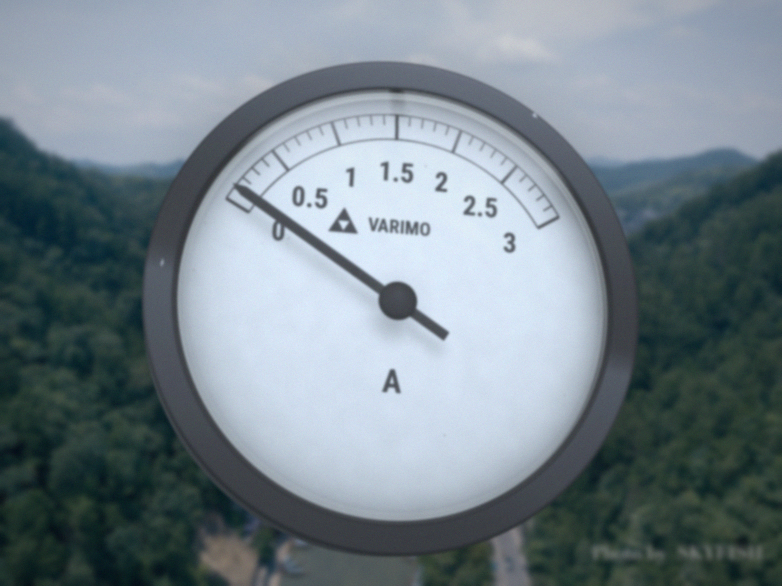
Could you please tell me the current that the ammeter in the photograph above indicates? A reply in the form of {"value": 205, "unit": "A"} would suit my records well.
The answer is {"value": 0.1, "unit": "A"}
